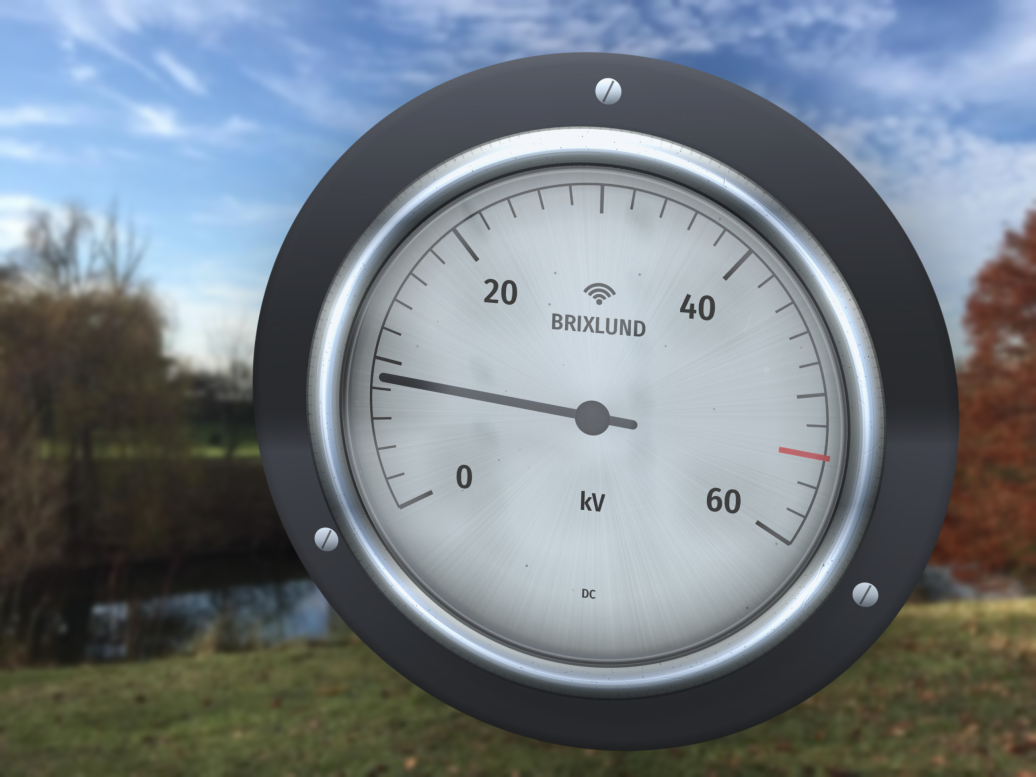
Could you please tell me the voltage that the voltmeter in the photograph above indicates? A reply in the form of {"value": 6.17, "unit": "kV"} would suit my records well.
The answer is {"value": 9, "unit": "kV"}
